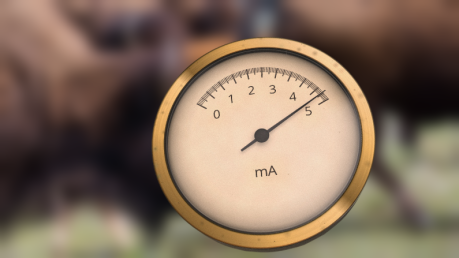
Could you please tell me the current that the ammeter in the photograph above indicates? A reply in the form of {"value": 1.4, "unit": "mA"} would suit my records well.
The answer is {"value": 4.75, "unit": "mA"}
